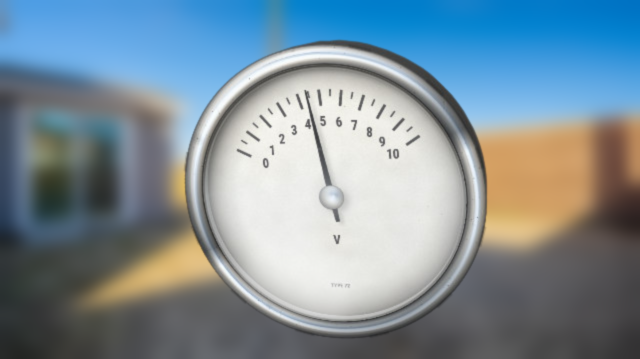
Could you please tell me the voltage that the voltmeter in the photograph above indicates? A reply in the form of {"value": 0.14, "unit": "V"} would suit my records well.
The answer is {"value": 4.5, "unit": "V"}
